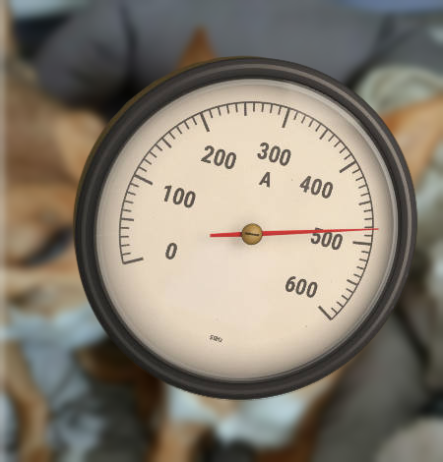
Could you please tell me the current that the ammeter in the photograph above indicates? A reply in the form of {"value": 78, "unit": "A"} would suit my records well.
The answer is {"value": 480, "unit": "A"}
